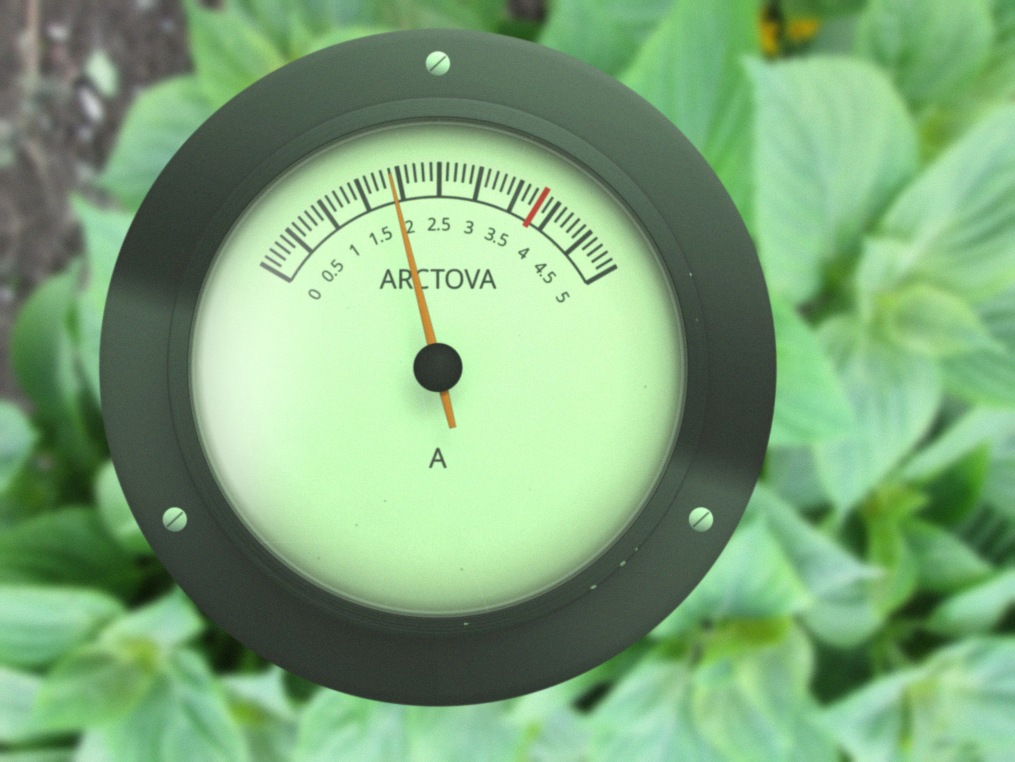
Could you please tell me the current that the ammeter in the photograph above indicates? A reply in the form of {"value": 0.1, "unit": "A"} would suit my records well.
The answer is {"value": 1.9, "unit": "A"}
